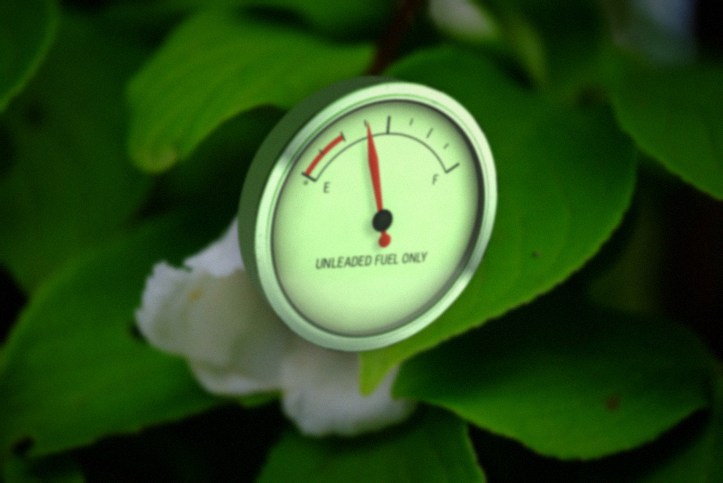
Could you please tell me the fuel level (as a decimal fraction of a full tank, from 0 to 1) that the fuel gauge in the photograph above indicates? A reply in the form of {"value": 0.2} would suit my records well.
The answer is {"value": 0.375}
